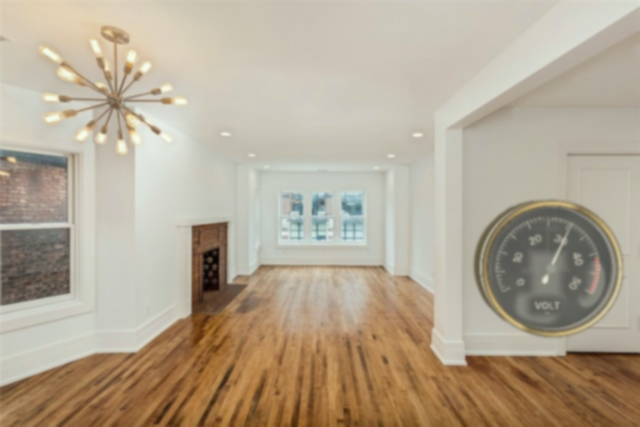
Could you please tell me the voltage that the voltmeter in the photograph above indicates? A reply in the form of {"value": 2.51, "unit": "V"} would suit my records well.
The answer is {"value": 30, "unit": "V"}
